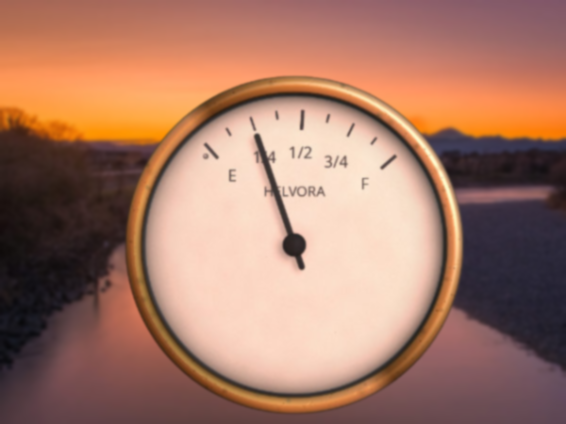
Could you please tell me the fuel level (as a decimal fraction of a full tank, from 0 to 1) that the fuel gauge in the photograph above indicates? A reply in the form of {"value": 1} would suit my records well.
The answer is {"value": 0.25}
